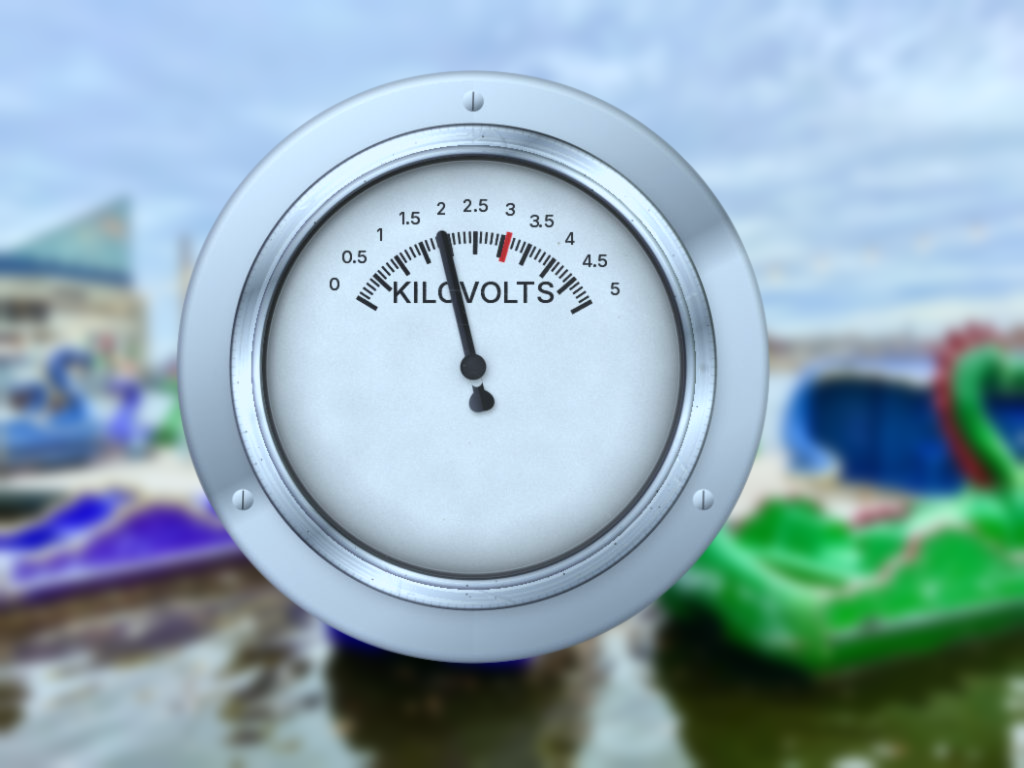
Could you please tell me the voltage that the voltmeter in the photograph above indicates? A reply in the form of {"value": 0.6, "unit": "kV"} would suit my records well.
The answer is {"value": 1.9, "unit": "kV"}
